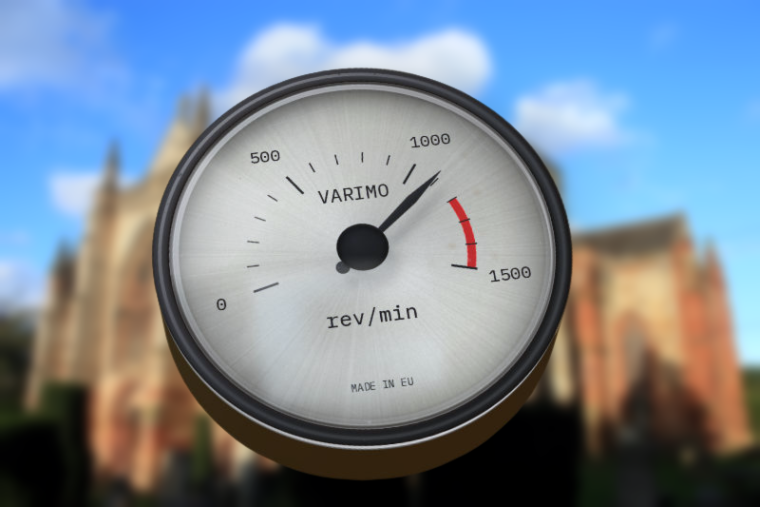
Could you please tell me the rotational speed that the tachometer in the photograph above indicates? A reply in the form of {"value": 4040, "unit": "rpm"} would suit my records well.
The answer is {"value": 1100, "unit": "rpm"}
